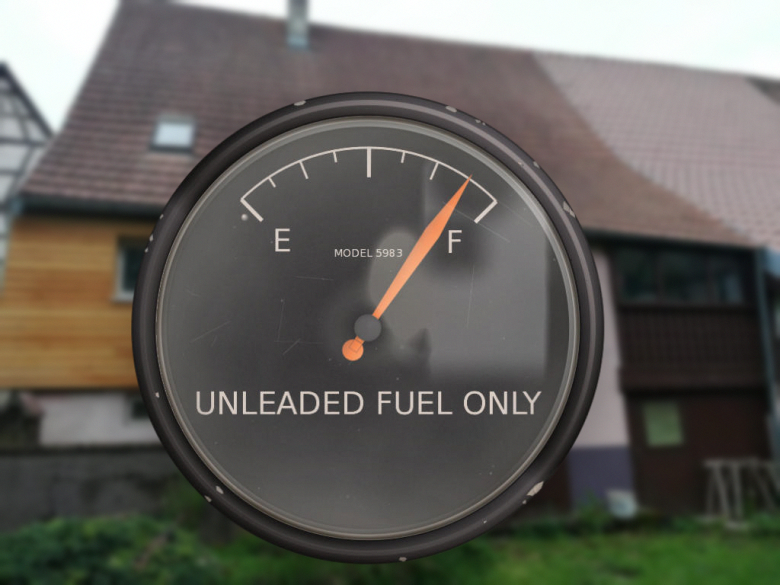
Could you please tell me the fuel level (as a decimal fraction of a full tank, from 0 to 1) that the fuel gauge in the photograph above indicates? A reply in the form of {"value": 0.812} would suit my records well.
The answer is {"value": 0.875}
